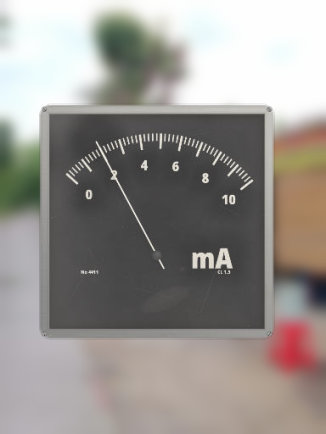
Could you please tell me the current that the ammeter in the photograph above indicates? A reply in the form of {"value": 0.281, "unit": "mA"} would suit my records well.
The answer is {"value": 2, "unit": "mA"}
